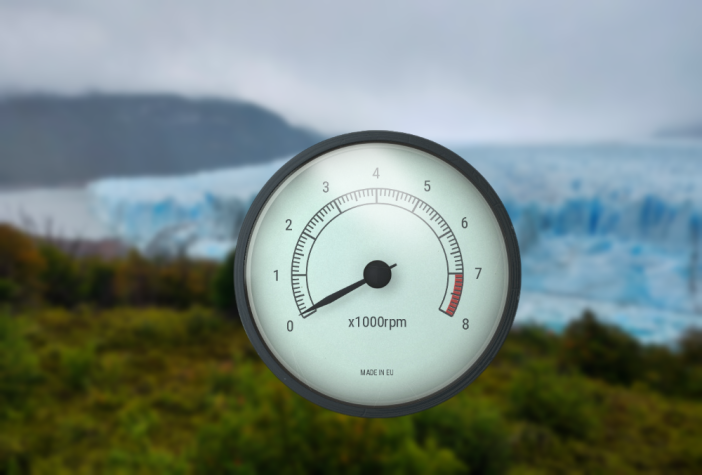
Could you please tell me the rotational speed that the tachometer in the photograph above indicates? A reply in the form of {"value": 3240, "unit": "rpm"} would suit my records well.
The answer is {"value": 100, "unit": "rpm"}
